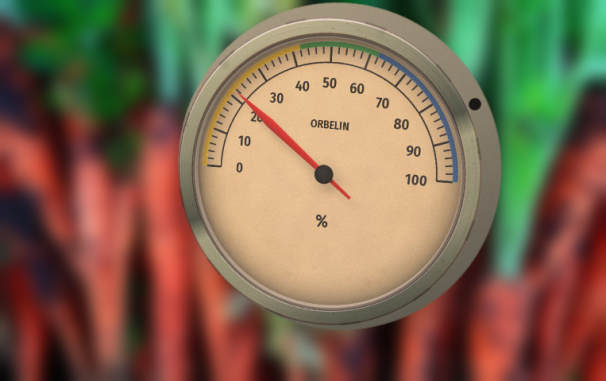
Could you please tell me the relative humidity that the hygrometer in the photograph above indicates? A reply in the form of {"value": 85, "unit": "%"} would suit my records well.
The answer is {"value": 22, "unit": "%"}
